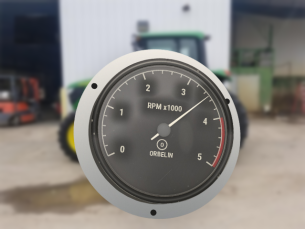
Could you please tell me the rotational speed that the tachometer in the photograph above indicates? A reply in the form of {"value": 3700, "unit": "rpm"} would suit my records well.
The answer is {"value": 3500, "unit": "rpm"}
